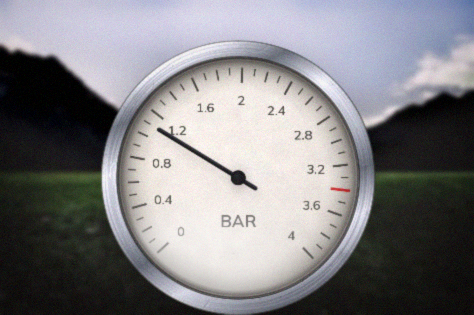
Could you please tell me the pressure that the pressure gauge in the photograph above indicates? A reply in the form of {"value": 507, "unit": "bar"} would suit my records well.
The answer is {"value": 1.1, "unit": "bar"}
